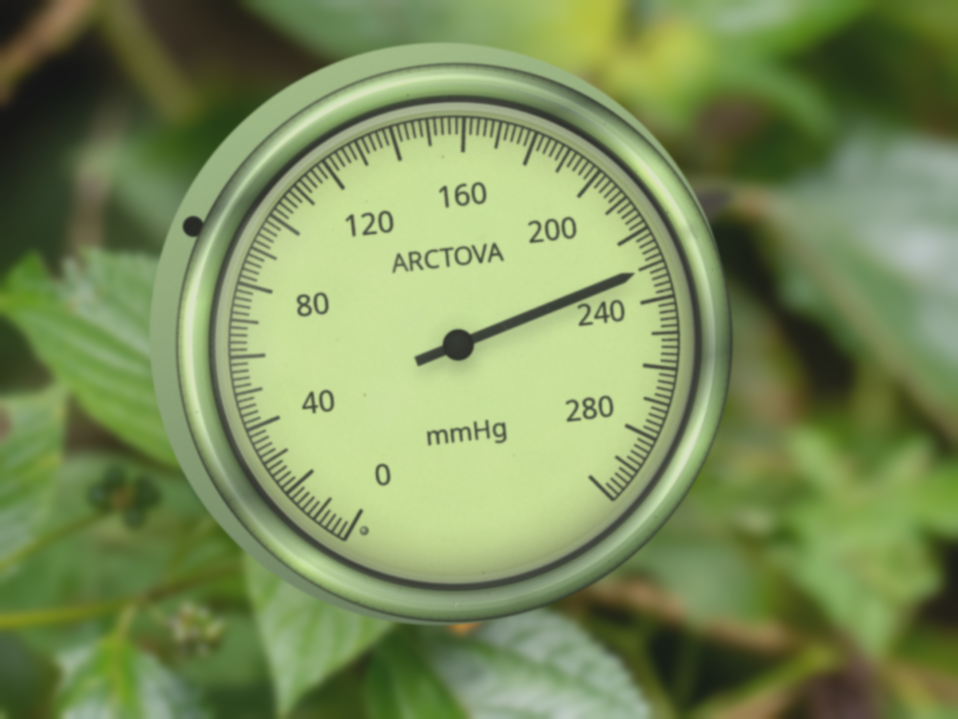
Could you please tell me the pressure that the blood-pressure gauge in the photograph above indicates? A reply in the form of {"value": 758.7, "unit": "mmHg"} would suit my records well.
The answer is {"value": 230, "unit": "mmHg"}
